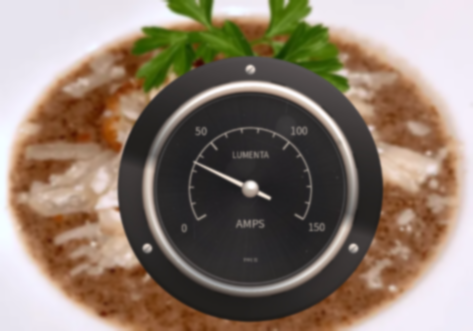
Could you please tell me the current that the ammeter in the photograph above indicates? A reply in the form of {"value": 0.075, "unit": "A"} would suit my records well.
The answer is {"value": 35, "unit": "A"}
